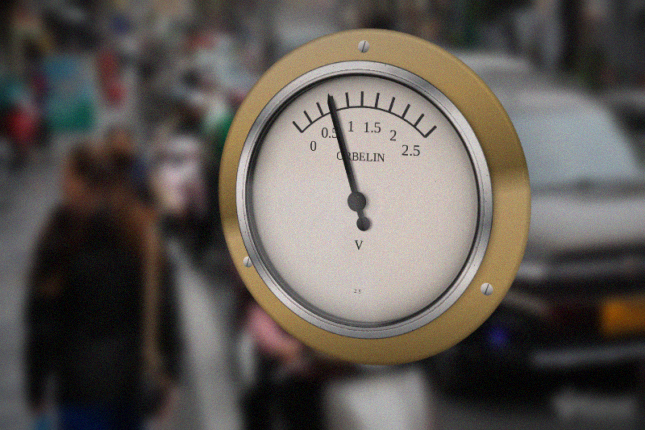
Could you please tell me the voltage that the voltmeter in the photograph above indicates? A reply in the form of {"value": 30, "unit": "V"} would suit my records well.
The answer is {"value": 0.75, "unit": "V"}
